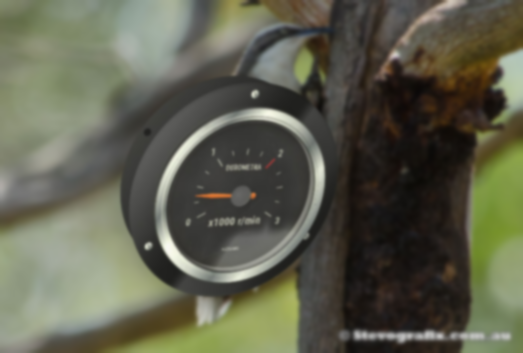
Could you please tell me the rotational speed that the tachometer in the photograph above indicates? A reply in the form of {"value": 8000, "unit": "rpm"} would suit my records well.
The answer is {"value": 375, "unit": "rpm"}
